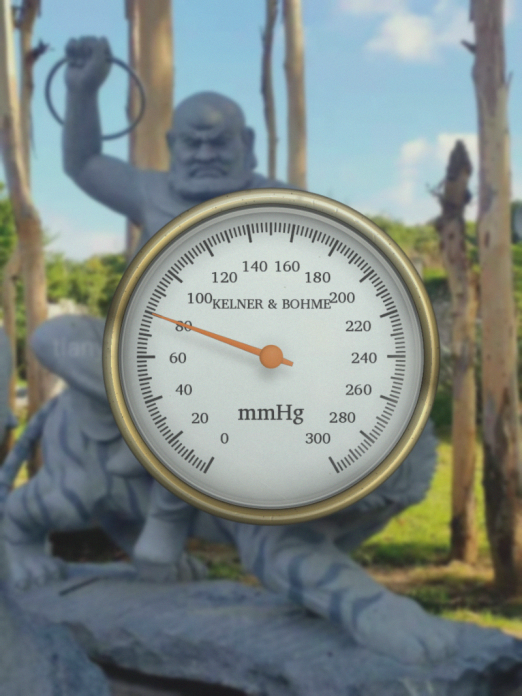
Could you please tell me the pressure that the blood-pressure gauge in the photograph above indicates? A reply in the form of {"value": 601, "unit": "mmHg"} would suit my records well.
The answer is {"value": 80, "unit": "mmHg"}
